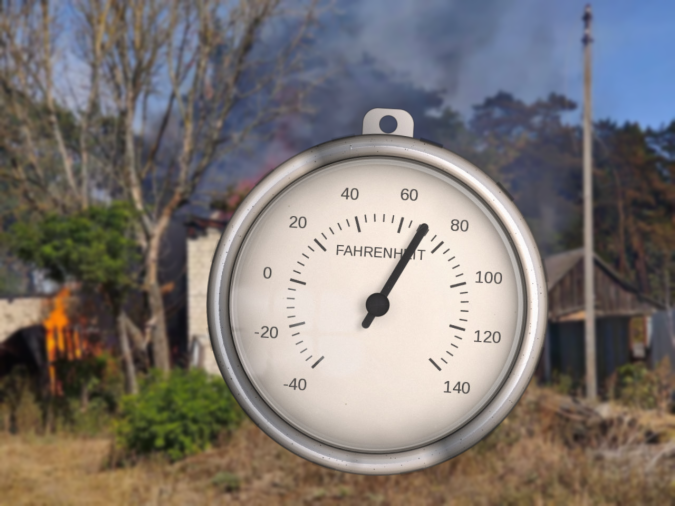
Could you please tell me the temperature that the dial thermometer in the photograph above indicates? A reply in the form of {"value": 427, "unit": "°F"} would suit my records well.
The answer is {"value": 70, "unit": "°F"}
